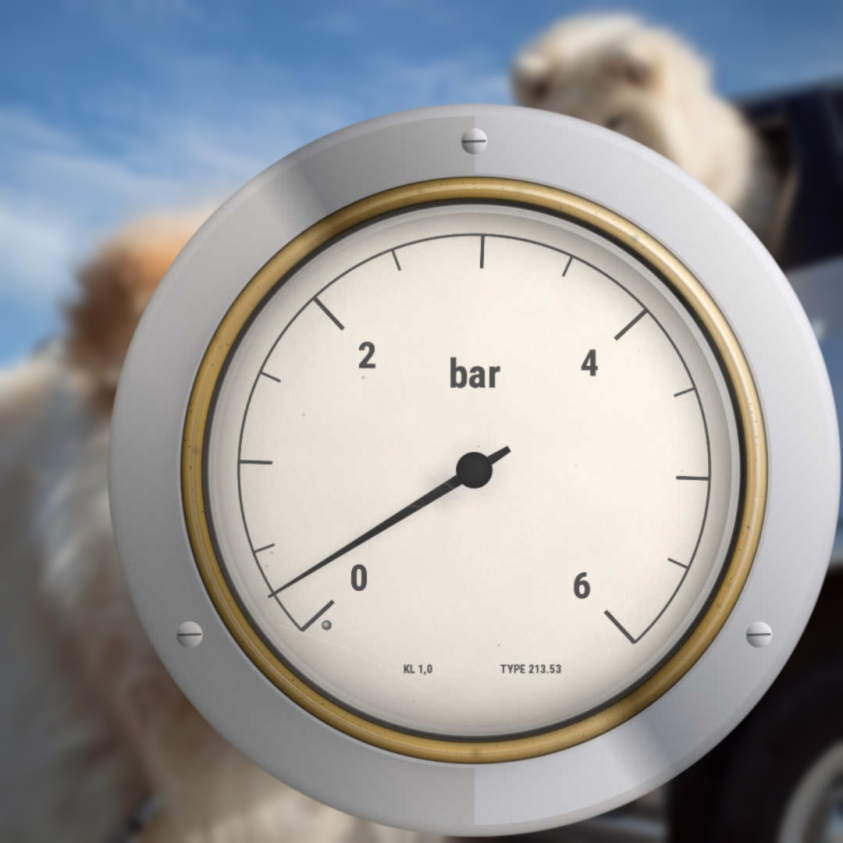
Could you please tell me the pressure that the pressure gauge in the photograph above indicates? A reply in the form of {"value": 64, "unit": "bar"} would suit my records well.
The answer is {"value": 0.25, "unit": "bar"}
